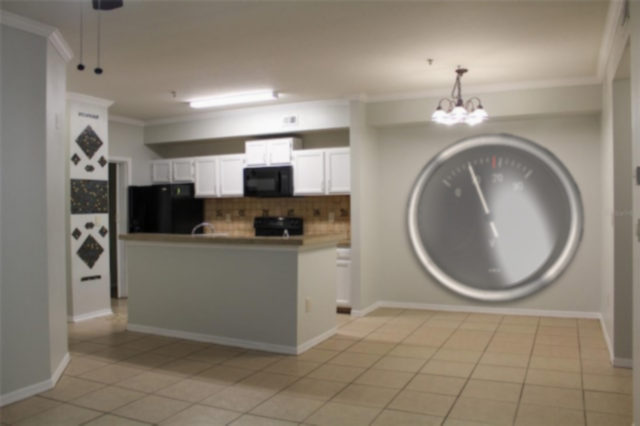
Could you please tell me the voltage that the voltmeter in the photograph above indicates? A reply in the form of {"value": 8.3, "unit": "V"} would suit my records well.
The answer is {"value": 10, "unit": "V"}
